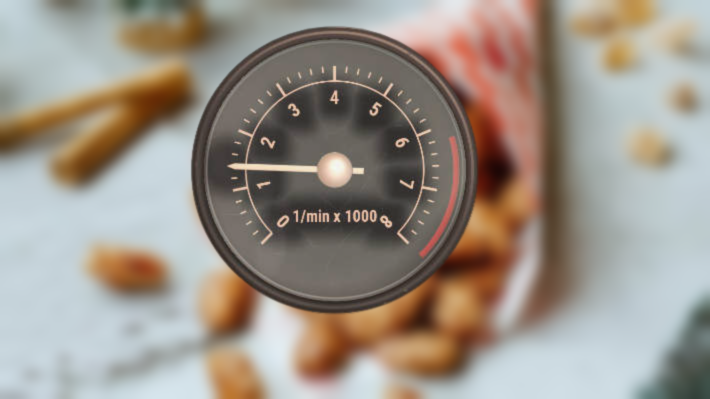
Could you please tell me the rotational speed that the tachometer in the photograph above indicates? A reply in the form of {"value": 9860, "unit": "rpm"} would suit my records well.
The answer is {"value": 1400, "unit": "rpm"}
